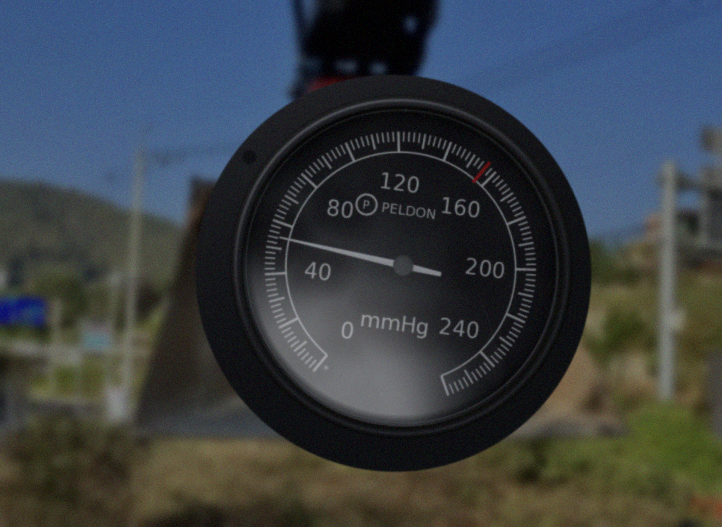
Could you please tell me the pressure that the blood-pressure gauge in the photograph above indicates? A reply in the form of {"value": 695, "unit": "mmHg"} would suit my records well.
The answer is {"value": 54, "unit": "mmHg"}
